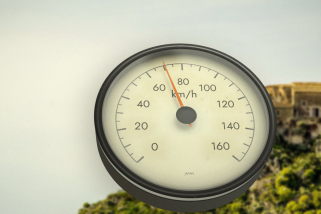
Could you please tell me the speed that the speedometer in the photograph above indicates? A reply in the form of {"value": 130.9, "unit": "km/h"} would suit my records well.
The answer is {"value": 70, "unit": "km/h"}
